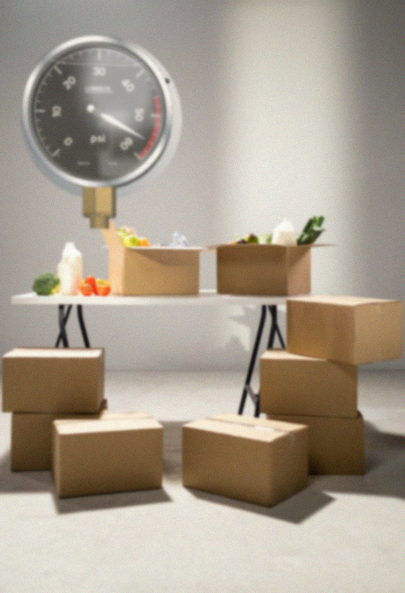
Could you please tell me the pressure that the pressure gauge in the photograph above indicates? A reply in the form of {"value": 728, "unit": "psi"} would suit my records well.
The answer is {"value": 56, "unit": "psi"}
